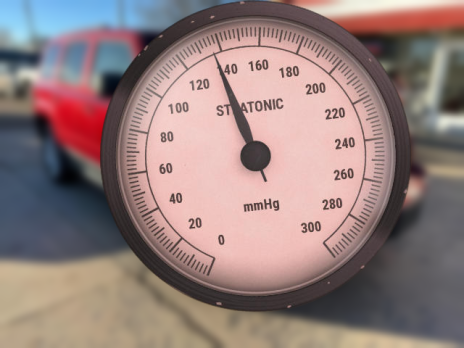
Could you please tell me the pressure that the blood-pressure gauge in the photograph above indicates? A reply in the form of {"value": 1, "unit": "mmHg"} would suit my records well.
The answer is {"value": 136, "unit": "mmHg"}
